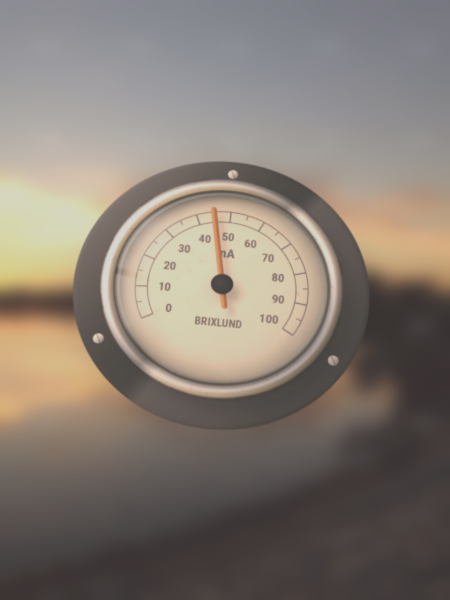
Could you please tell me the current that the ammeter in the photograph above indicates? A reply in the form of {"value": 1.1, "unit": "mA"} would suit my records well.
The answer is {"value": 45, "unit": "mA"}
